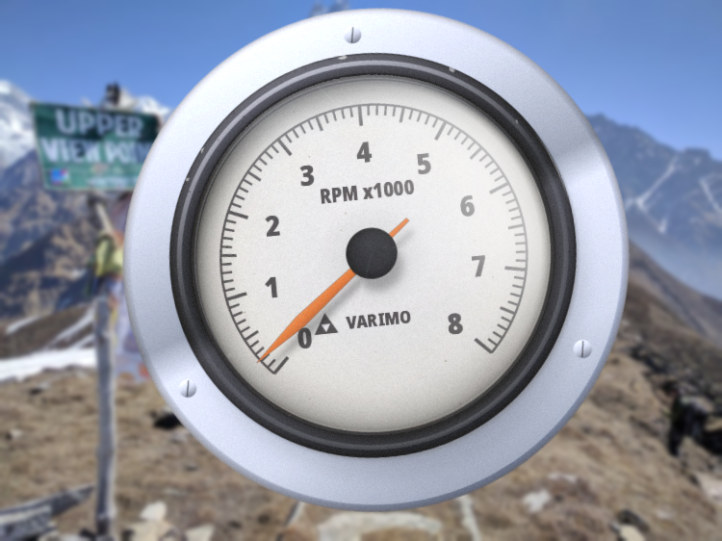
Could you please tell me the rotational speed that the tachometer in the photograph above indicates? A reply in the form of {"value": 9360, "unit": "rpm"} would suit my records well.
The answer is {"value": 200, "unit": "rpm"}
